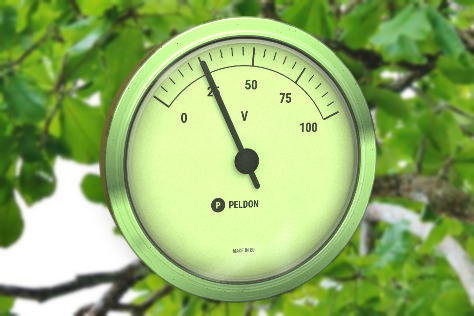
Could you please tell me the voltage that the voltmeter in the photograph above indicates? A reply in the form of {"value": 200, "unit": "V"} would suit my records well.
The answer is {"value": 25, "unit": "V"}
